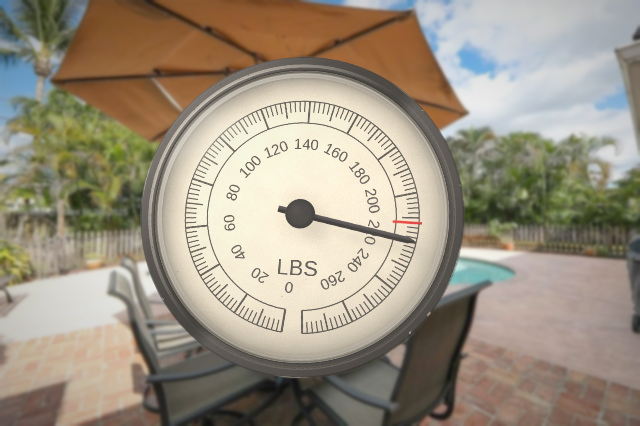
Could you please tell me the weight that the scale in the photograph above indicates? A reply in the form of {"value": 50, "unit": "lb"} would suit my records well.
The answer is {"value": 220, "unit": "lb"}
